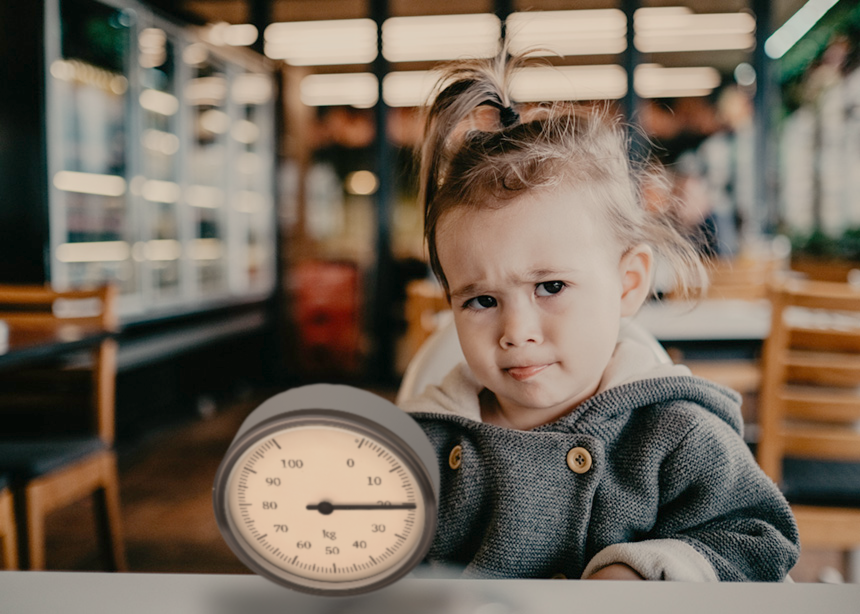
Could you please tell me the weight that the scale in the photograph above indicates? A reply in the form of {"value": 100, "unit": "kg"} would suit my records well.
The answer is {"value": 20, "unit": "kg"}
